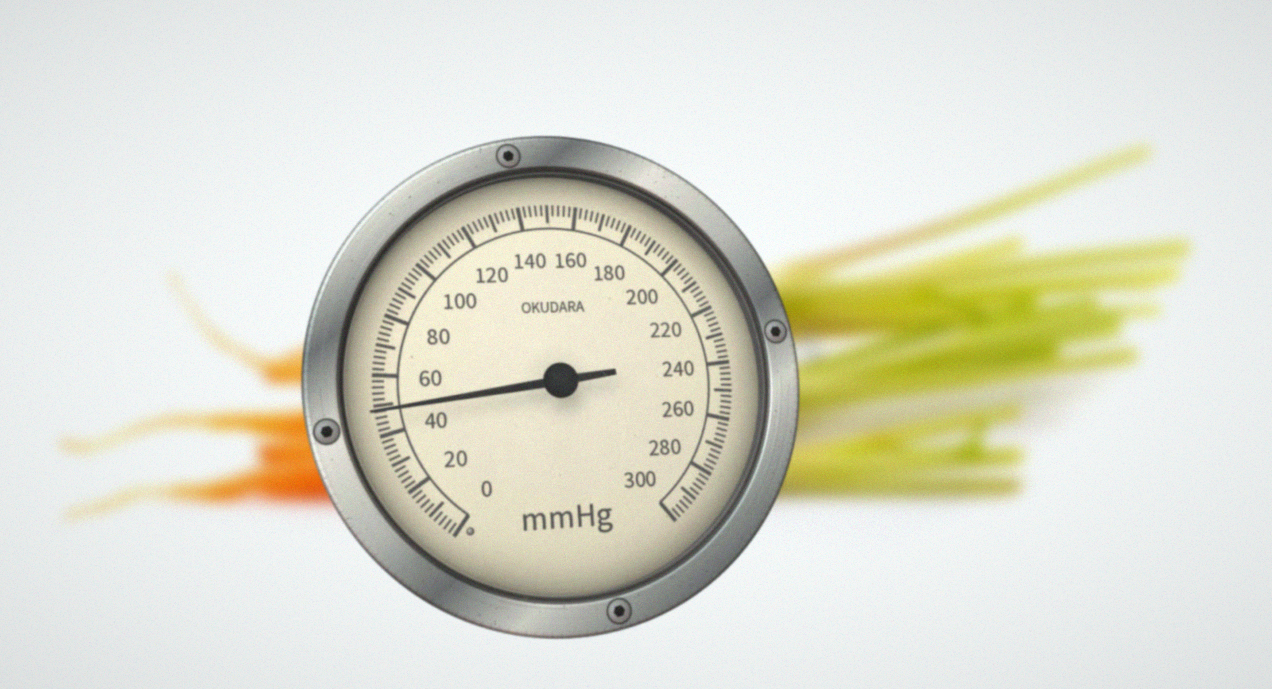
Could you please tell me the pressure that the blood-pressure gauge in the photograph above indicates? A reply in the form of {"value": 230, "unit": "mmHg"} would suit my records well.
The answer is {"value": 48, "unit": "mmHg"}
